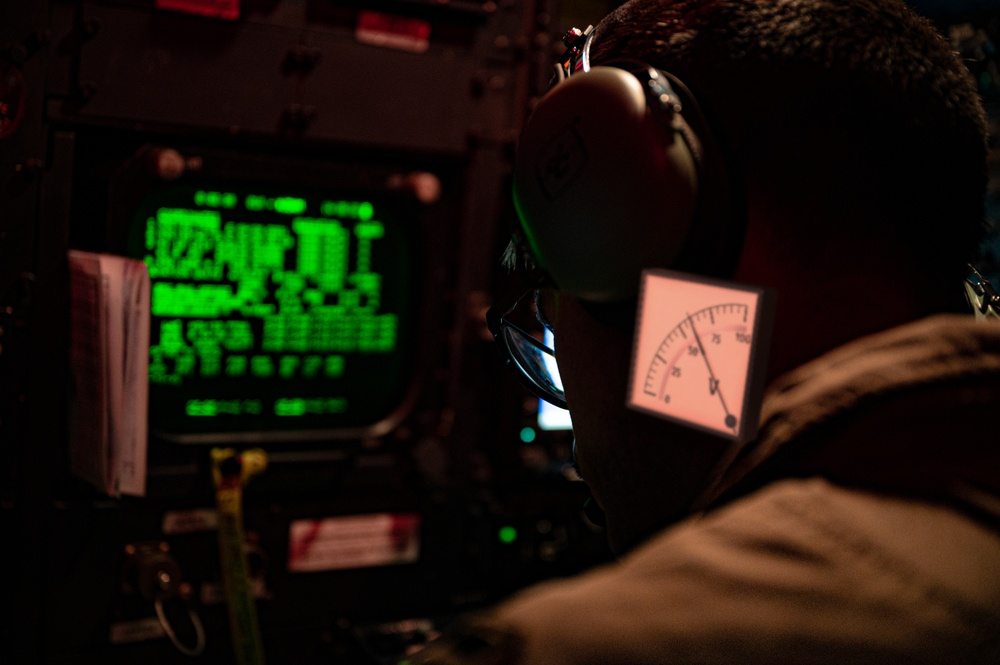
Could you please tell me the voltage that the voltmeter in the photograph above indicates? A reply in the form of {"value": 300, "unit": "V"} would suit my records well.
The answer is {"value": 60, "unit": "V"}
